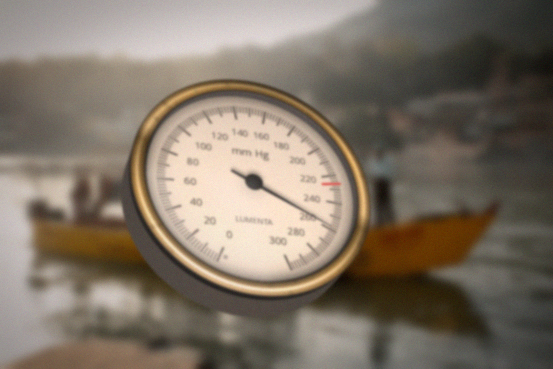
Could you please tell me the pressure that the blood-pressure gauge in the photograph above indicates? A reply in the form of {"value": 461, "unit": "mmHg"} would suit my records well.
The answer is {"value": 260, "unit": "mmHg"}
